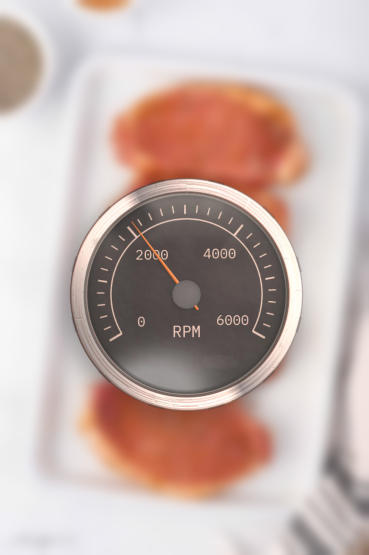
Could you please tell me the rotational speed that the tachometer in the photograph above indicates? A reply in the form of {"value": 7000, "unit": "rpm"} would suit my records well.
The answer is {"value": 2100, "unit": "rpm"}
